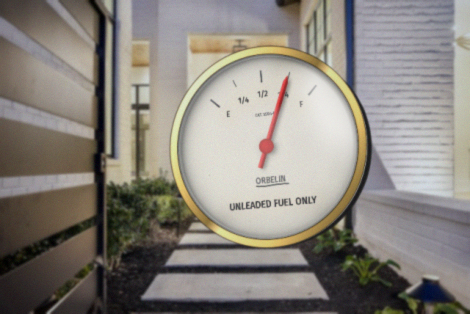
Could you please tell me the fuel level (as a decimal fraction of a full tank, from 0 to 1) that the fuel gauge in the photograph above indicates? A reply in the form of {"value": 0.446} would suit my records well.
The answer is {"value": 0.75}
